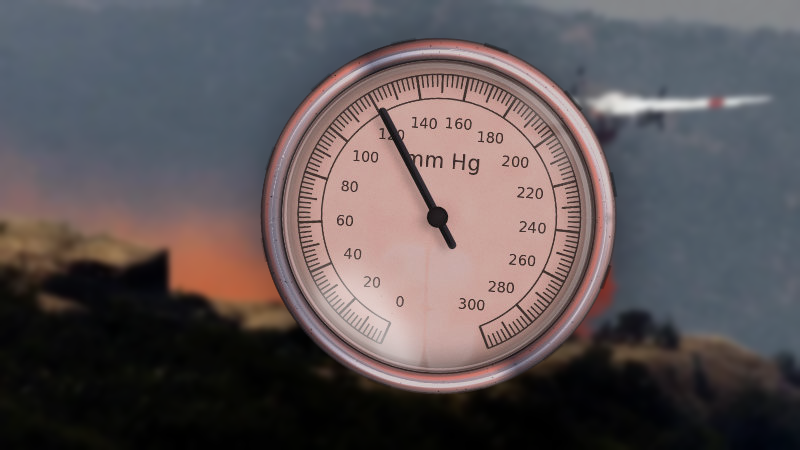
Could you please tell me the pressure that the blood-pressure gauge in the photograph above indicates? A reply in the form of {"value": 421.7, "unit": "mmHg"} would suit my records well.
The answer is {"value": 122, "unit": "mmHg"}
